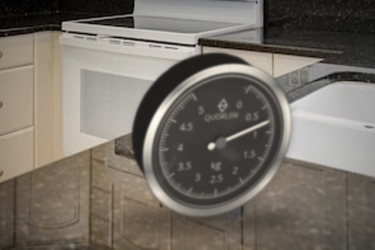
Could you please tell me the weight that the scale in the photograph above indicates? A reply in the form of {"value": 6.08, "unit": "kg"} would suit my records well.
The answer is {"value": 0.75, "unit": "kg"}
